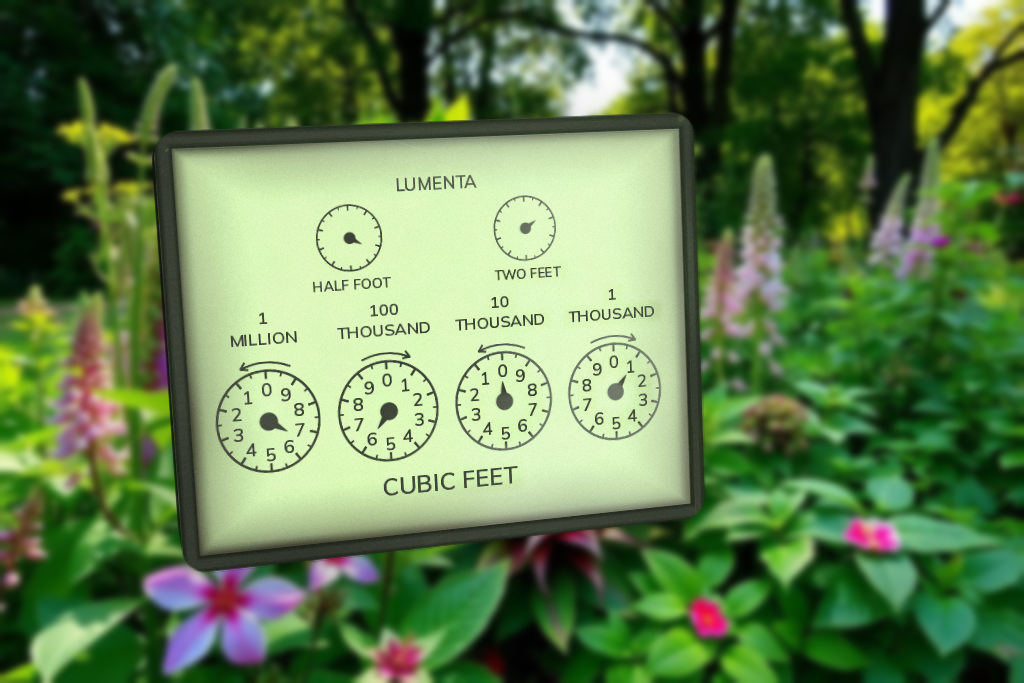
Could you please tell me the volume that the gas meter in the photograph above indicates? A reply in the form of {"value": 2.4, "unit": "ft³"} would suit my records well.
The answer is {"value": 660100, "unit": "ft³"}
